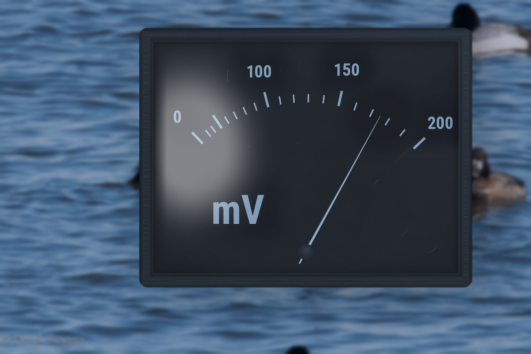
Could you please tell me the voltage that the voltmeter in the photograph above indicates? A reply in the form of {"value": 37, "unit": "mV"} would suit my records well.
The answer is {"value": 175, "unit": "mV"}
